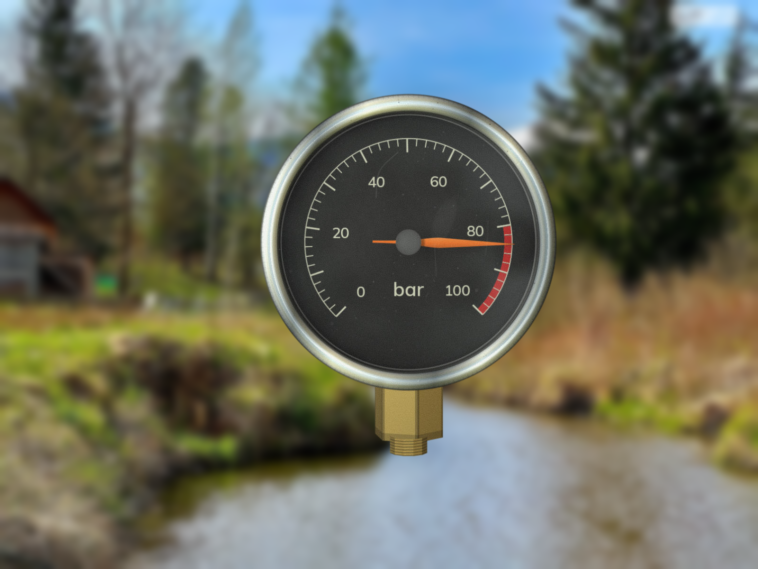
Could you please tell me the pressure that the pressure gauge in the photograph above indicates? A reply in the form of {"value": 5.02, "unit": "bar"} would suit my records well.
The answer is {"value": 84, "unit": "bar"}
